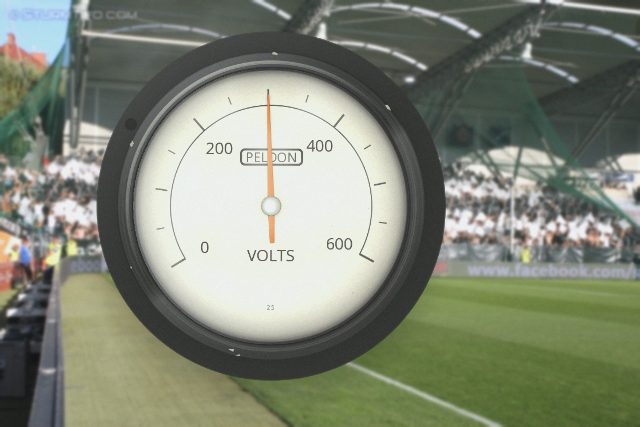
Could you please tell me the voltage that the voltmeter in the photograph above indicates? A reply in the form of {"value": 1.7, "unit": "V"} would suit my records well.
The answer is {"value": 300, "unit": "V"}
